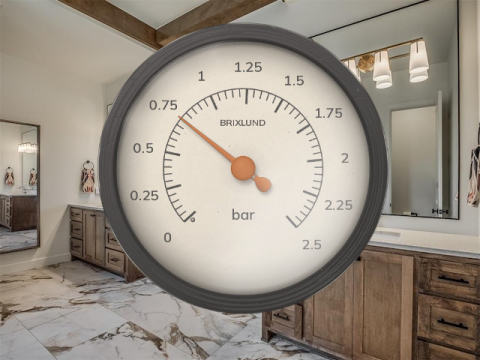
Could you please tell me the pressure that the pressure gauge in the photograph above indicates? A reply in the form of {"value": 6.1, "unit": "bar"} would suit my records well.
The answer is {"value": 0.75, "unit": "bar"}
